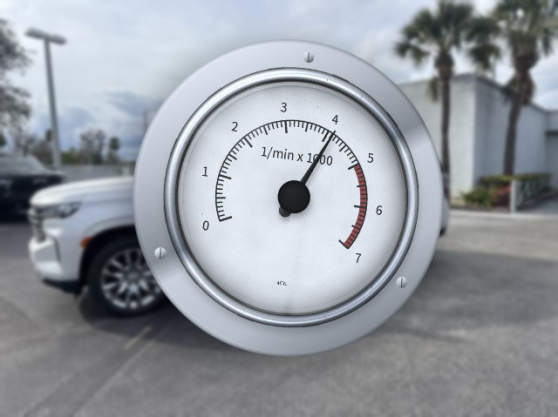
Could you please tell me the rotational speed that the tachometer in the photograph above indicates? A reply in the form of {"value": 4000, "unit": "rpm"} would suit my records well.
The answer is {"value": 4100, "unit": "rpm"}
